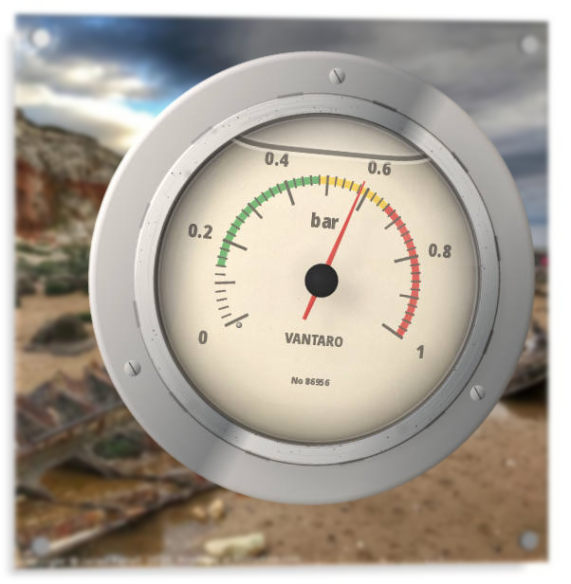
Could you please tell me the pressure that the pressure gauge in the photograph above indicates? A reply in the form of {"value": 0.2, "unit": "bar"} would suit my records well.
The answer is {"value": 0.58, "unit": "bar"}
